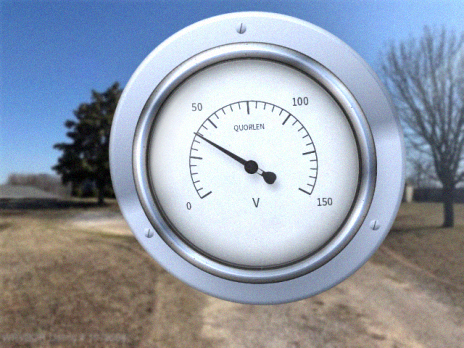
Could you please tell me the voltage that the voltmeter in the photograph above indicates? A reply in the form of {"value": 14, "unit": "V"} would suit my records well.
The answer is {"value": 40, "unit": "V"}
